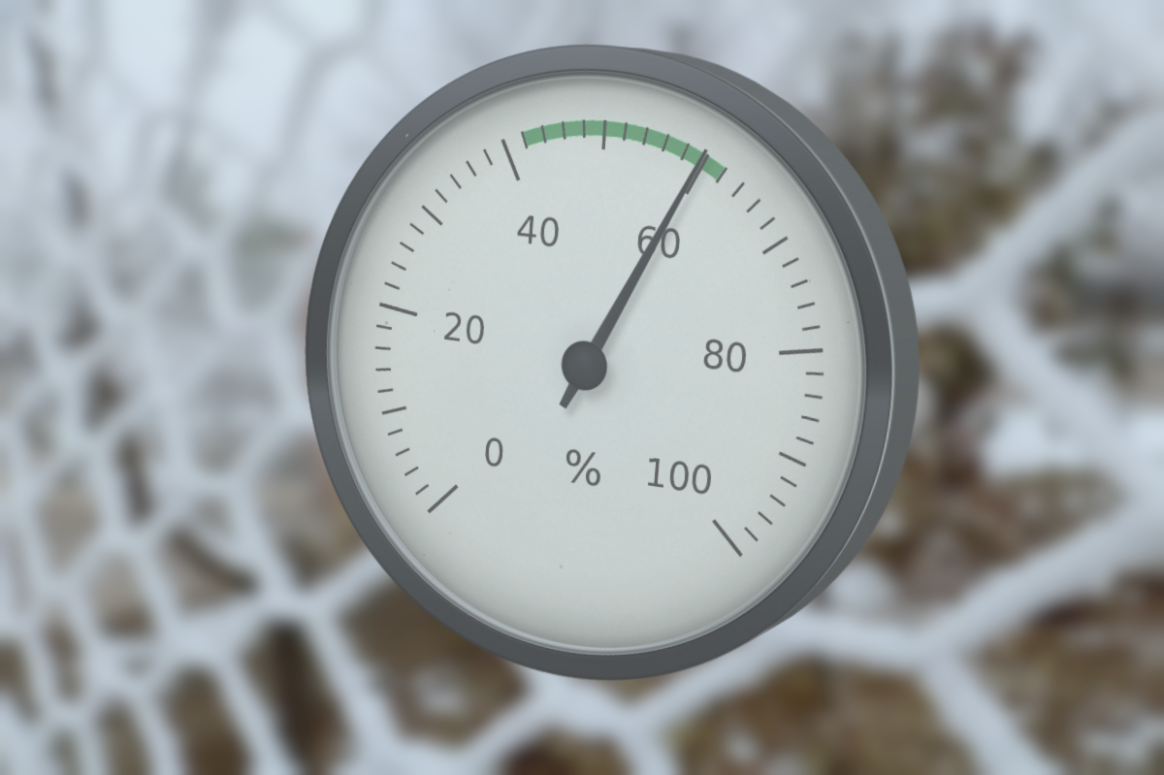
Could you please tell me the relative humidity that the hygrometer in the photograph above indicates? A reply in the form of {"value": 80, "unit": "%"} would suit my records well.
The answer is {"value": 60, "unit": "%"}
